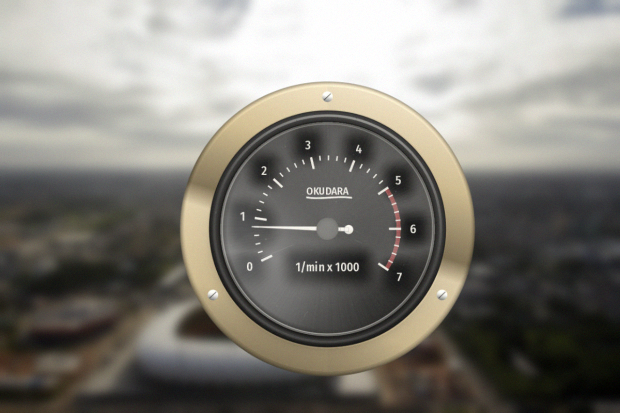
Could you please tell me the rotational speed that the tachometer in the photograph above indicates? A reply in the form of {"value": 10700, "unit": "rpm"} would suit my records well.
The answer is {"value": 800, "unit": "rpm"}
